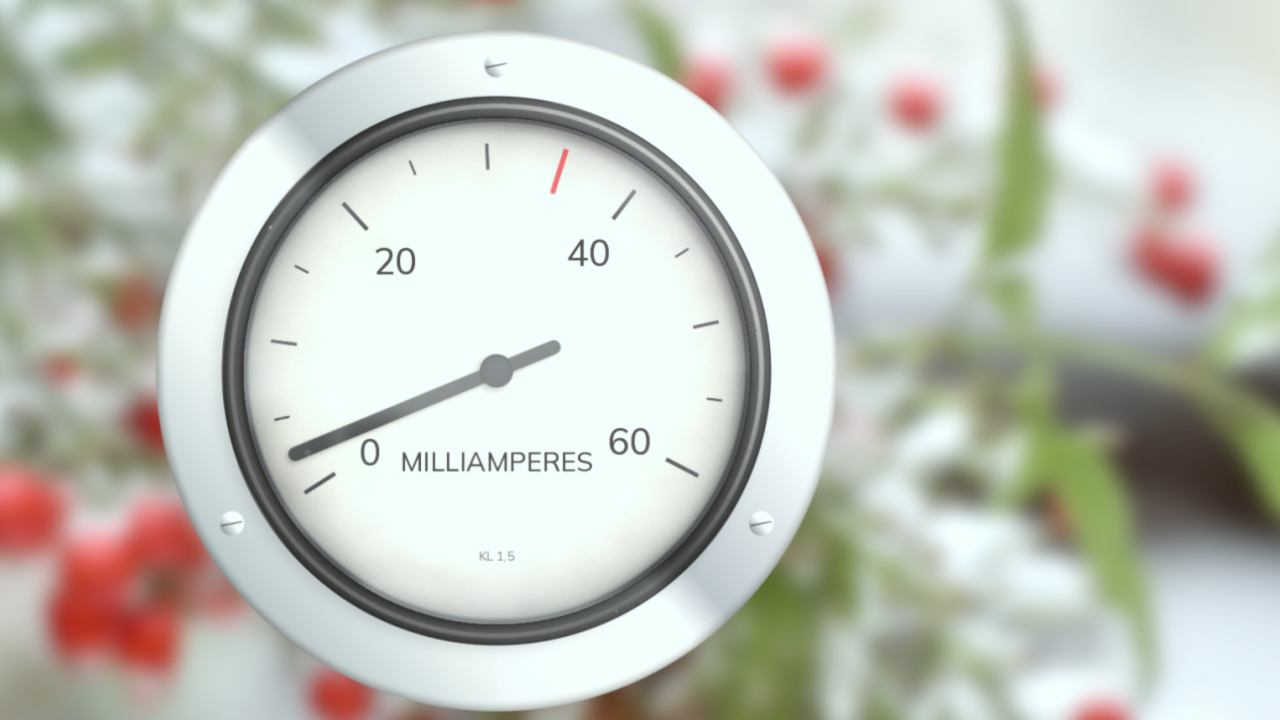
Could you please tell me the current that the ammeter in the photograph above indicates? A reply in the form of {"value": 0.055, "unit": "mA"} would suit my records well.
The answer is {"value": 2.5, "unit": "mA"}
